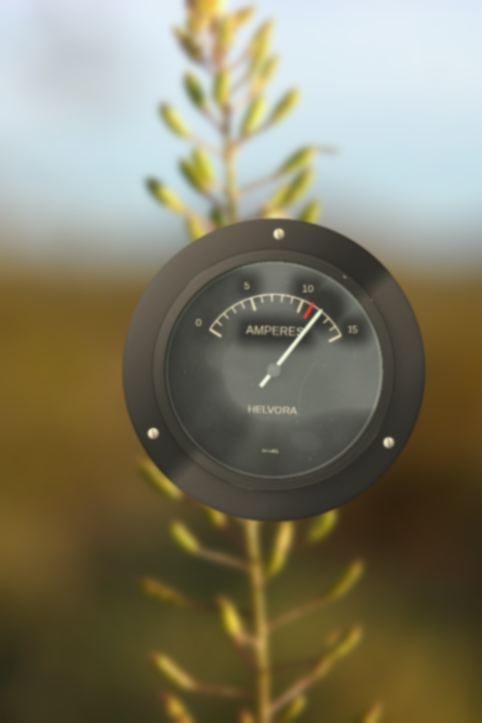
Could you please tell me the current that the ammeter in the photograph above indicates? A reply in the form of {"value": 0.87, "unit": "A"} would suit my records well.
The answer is {"value": 12, "unit": "A"}
